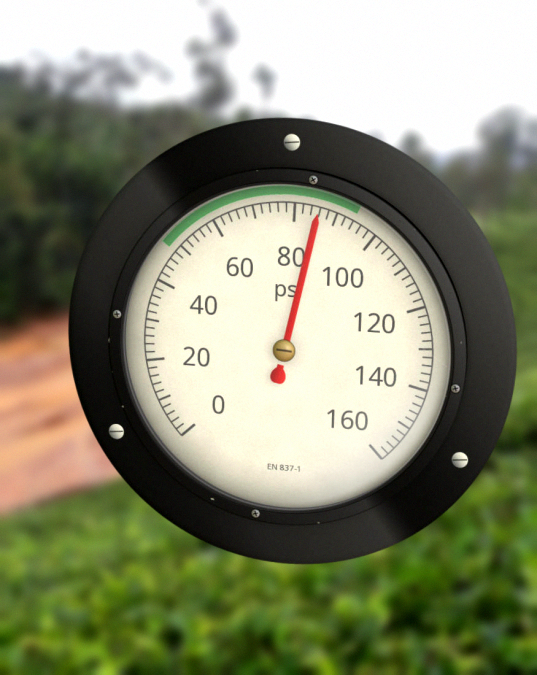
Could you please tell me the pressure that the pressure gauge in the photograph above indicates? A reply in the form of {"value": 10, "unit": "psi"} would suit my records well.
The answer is {"value": 86, "unit": "psi"}
